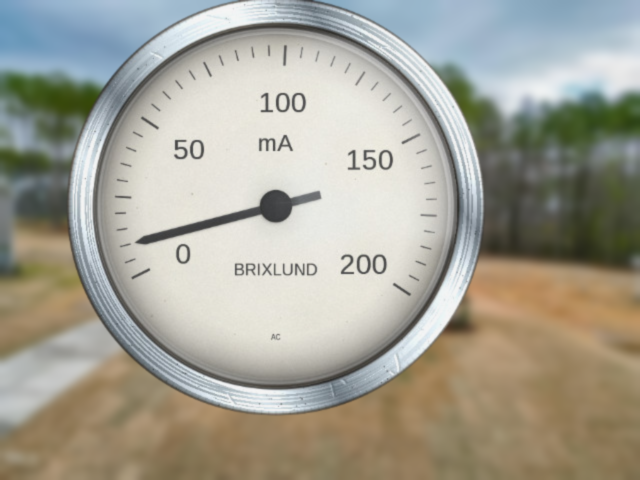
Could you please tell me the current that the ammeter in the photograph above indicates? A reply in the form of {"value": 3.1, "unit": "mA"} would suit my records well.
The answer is {"value": 10, "unit": "mA"}
